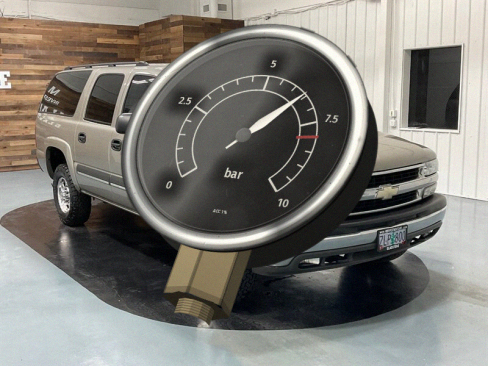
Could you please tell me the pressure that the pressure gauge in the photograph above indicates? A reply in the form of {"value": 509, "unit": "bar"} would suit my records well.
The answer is {"value": 6.5, "unit": "bar"}
